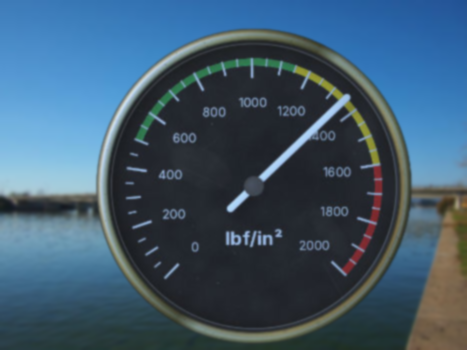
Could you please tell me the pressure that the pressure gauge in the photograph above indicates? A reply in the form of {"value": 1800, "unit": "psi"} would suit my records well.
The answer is {"value": 1350, "unit": "psi"}
